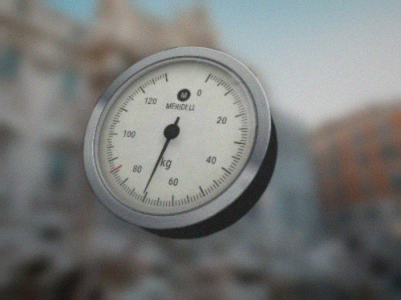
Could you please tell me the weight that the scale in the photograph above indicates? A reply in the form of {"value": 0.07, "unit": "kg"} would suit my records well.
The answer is {"value": 70, "unit": "kg"}
